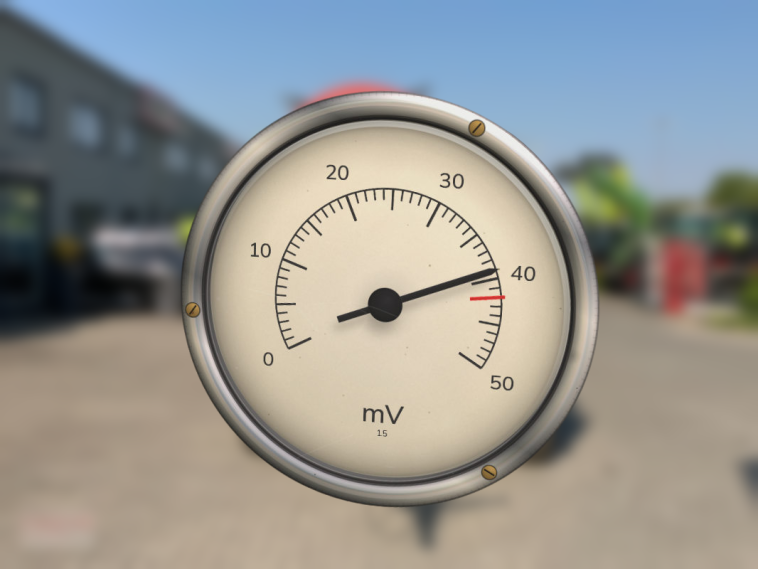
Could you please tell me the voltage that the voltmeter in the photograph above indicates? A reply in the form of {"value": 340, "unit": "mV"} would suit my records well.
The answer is {"value": 39, "unit": "mV"}
